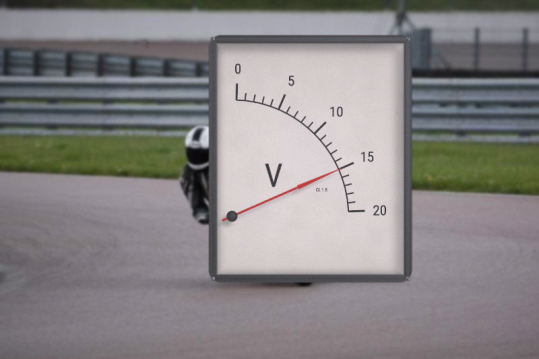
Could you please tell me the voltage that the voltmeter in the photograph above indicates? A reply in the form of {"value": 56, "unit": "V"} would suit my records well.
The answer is {"value": 15, "unit": "V"}
